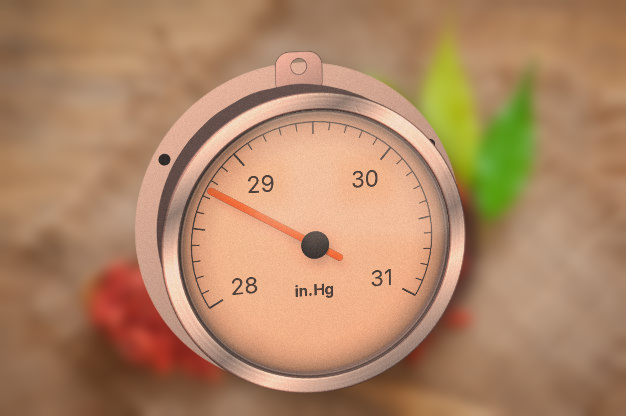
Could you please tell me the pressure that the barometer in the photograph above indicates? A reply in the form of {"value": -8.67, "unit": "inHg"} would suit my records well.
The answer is {"value": 28.75, "unit": "inHg"}
